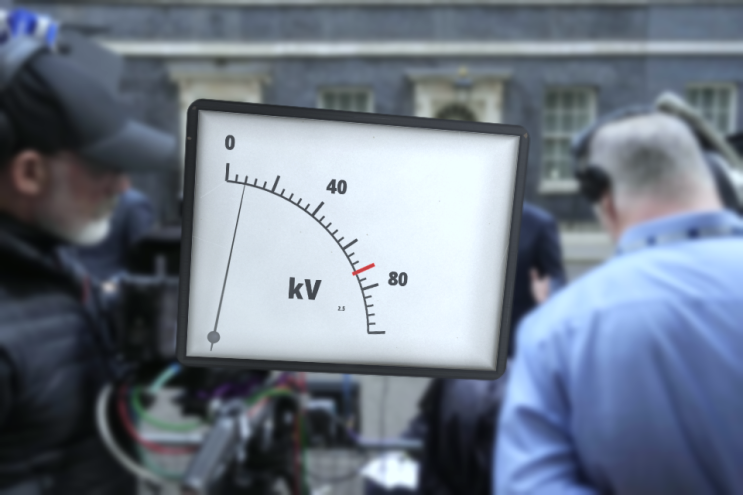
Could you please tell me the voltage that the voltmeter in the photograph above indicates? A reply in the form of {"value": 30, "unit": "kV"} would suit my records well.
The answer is {"value": 8, "unit": "kV"}
